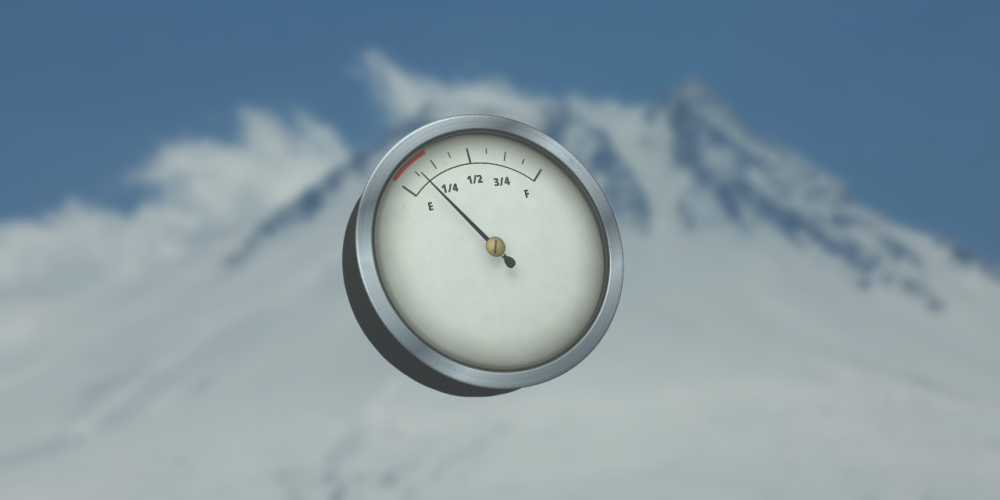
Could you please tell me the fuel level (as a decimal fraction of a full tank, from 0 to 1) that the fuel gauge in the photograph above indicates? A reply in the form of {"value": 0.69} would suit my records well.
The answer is {"value": 0.125}
